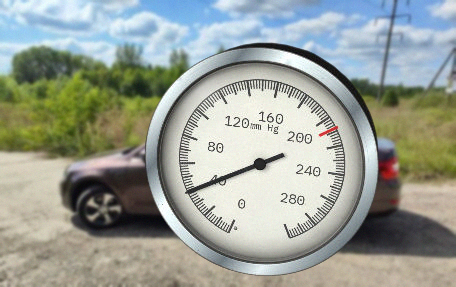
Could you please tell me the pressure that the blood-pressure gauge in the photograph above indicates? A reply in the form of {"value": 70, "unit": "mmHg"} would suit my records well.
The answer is {"value": 40, "unit": "mmHg"}
